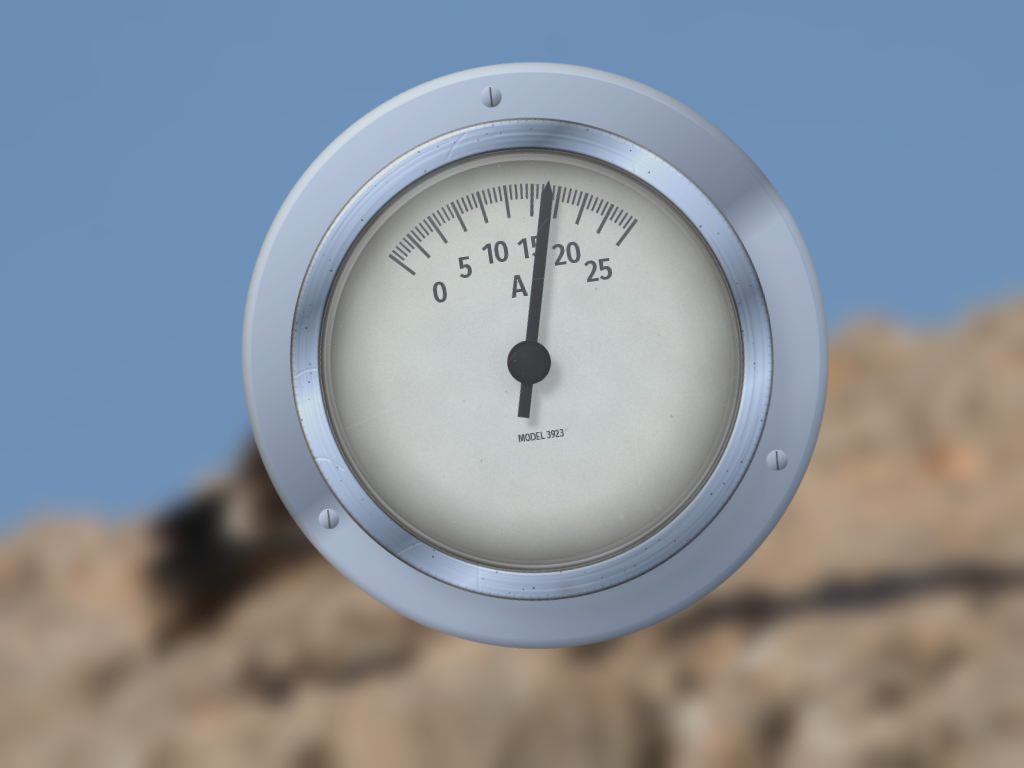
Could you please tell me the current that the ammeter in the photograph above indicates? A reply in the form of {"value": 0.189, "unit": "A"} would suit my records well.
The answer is {"value": 16.5, "unit": "A"}
